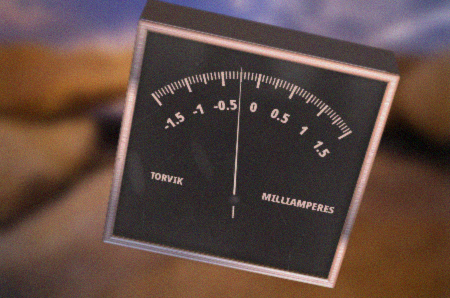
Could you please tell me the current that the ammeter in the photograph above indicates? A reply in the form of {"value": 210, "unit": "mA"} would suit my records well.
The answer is {"value": -0.25, "unit": "mA"}
